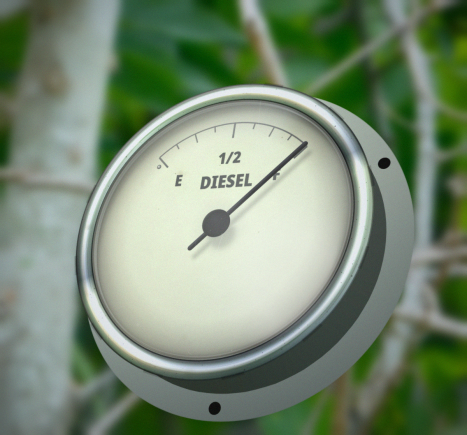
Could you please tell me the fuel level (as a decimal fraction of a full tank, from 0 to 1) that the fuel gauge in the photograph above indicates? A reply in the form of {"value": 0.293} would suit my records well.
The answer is {"value": 1}
